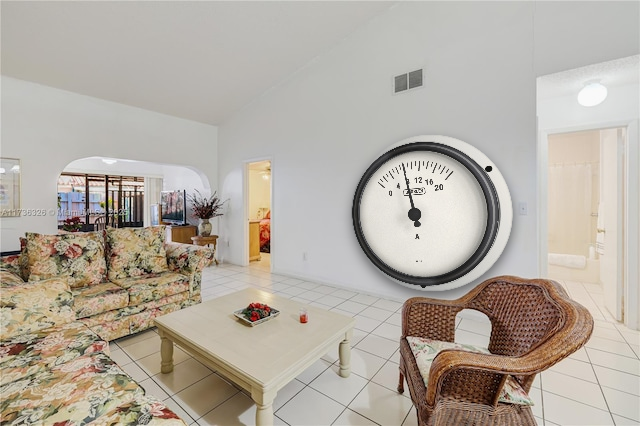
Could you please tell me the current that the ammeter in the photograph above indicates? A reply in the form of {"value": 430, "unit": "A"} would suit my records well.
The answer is {"value": 8, "unit": "A"}
